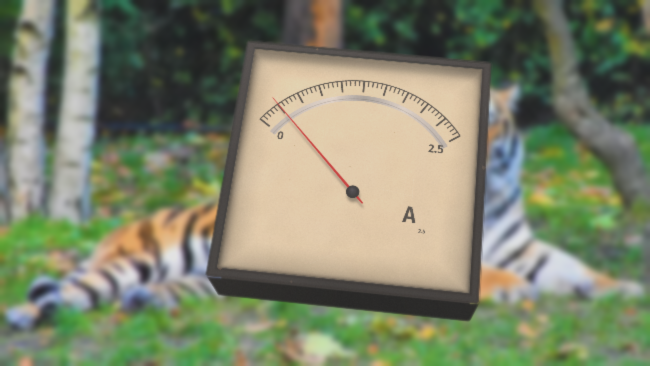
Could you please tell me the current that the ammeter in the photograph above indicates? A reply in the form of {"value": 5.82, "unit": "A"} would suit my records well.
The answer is {"value": 0.25, "unit": "A"}
